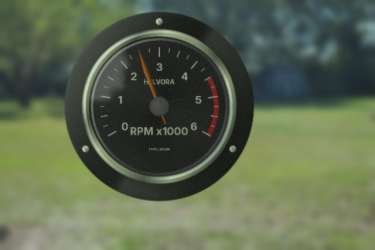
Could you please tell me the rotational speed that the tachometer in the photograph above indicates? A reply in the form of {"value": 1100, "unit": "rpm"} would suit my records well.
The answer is {"value": 2500, "unit": "rpm"}
